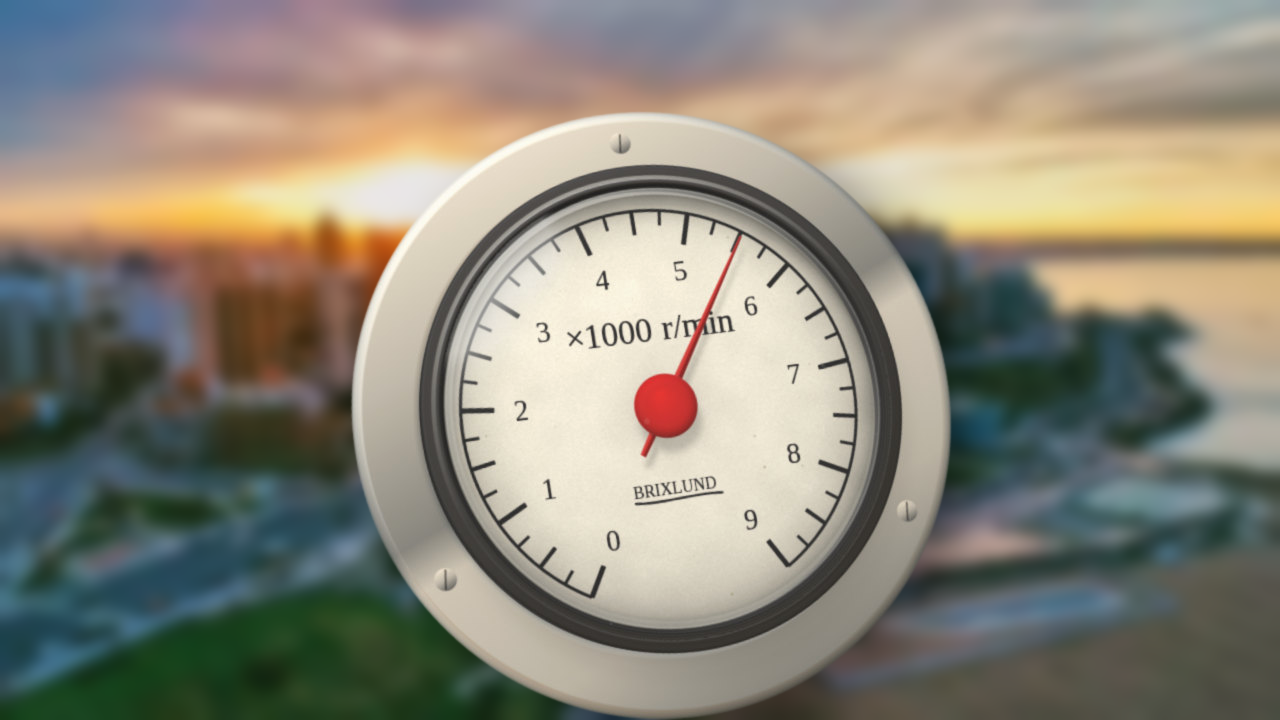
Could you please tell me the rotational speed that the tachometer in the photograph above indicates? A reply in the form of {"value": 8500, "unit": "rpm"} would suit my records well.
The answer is {"value": 5500, "unit": "rpm"}
